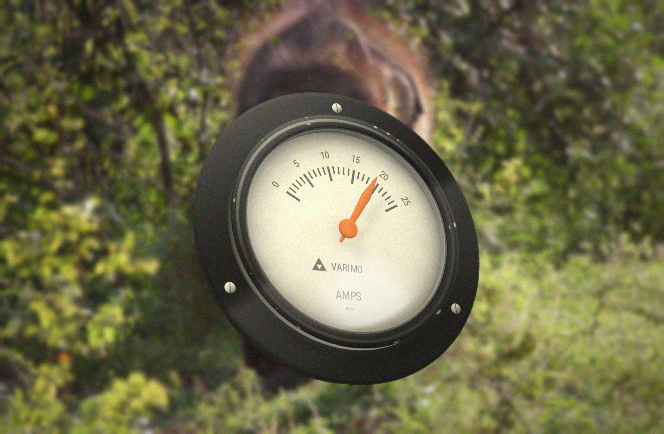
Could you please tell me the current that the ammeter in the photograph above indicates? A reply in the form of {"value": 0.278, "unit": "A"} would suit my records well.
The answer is {"value": 19, "unit": "A"}
